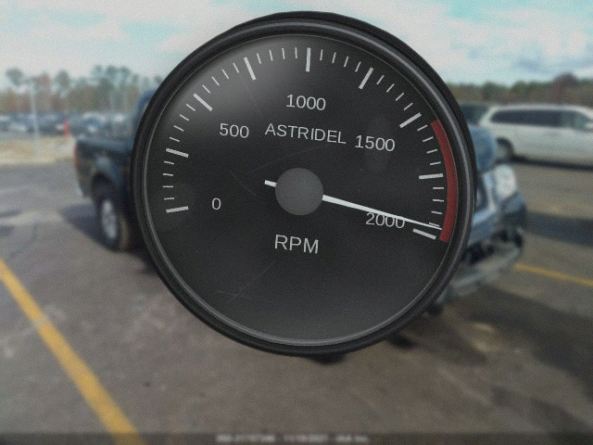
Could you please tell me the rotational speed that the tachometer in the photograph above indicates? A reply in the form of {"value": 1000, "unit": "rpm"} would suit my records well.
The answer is {"value": 1950, "unit": "rpm"}
